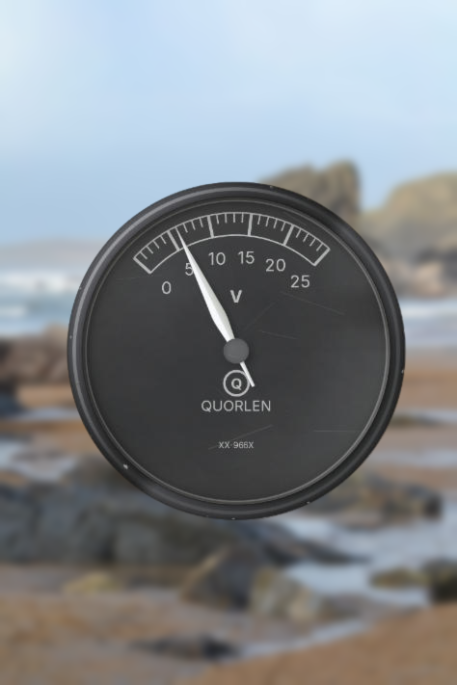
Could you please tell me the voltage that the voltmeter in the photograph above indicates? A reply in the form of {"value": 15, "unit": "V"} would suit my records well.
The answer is {"value": 6, "unit": "V"}
